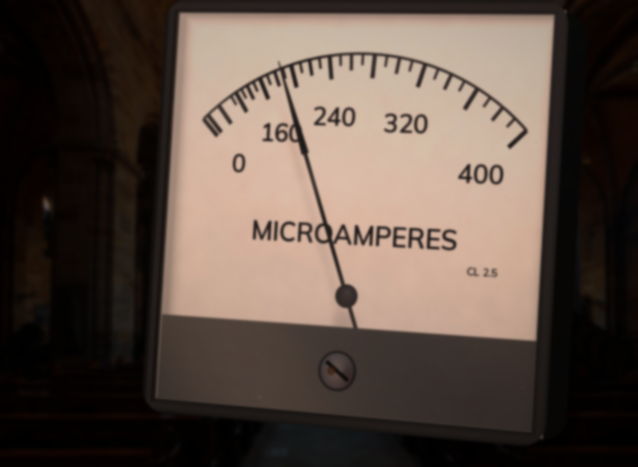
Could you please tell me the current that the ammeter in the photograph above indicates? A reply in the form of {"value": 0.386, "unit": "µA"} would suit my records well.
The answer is {"value": 190, "unit": "µA"}
